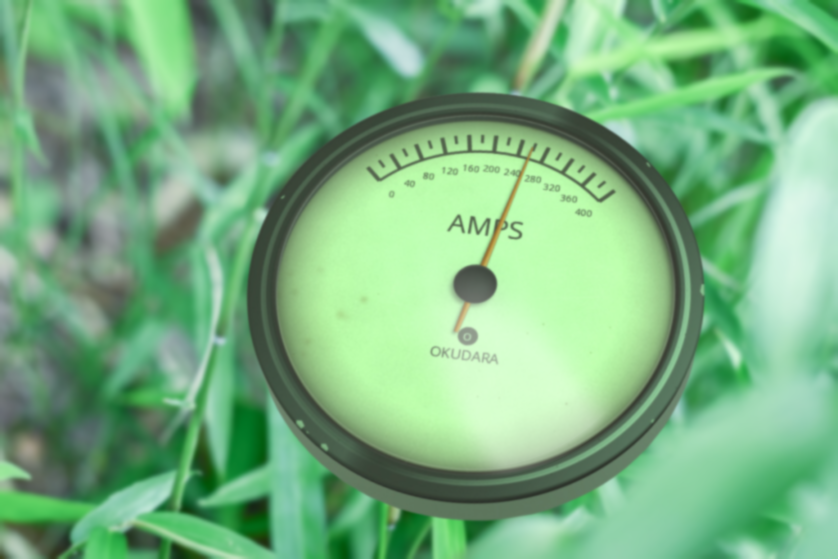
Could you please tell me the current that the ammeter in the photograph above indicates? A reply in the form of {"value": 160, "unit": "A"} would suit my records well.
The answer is {"value": 260, "unit": "A"}
